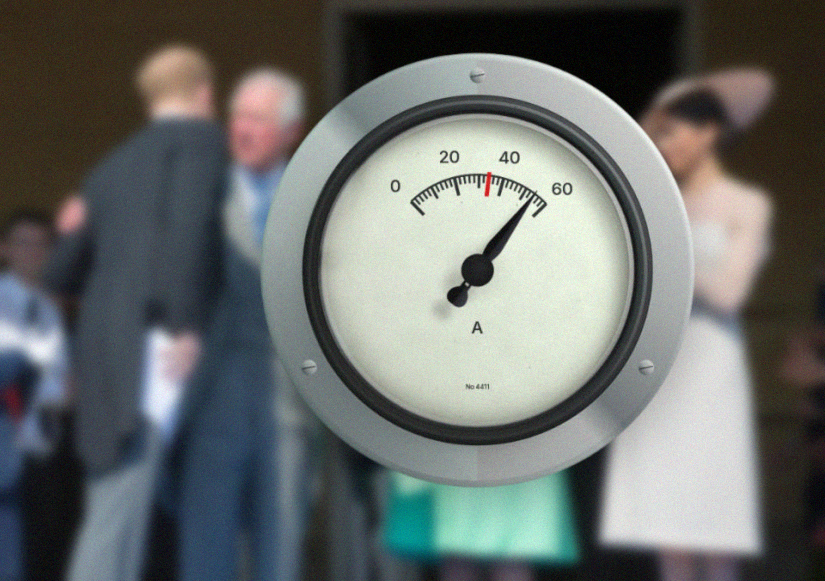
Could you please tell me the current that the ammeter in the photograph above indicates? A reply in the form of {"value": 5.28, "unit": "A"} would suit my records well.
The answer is {"value": 54, "unit": "A"}
